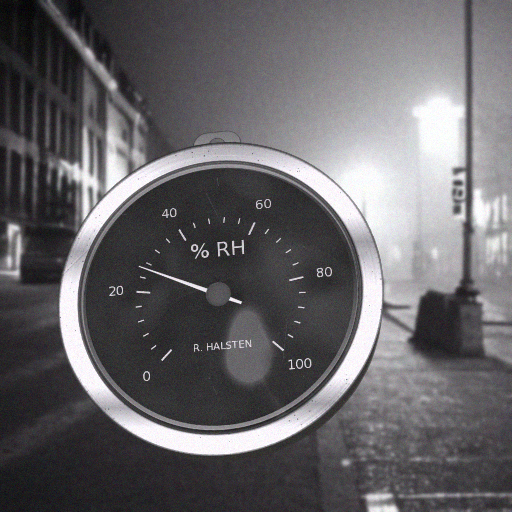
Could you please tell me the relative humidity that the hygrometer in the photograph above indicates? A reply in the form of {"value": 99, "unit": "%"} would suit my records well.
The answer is {"value": 26, "unit": "%"}
